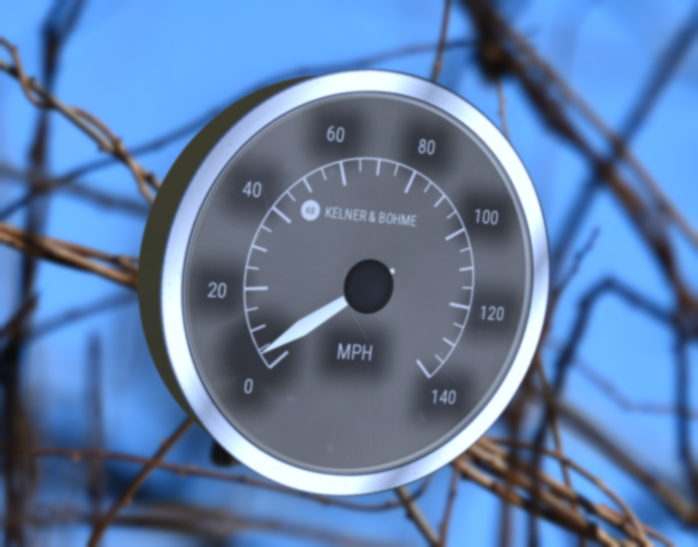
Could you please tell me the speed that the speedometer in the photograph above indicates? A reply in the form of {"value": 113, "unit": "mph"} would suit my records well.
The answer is {"value": 5, "unit": "mph"}
